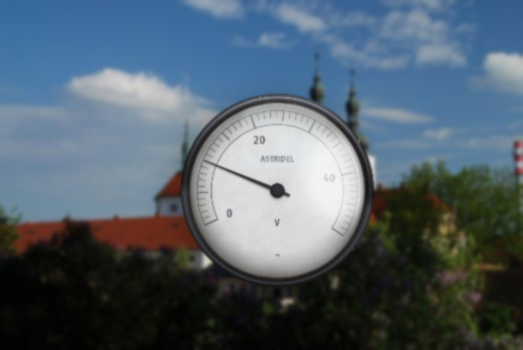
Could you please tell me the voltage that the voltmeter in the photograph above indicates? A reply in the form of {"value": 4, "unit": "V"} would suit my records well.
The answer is {"value": 10, "unit": "V"}
